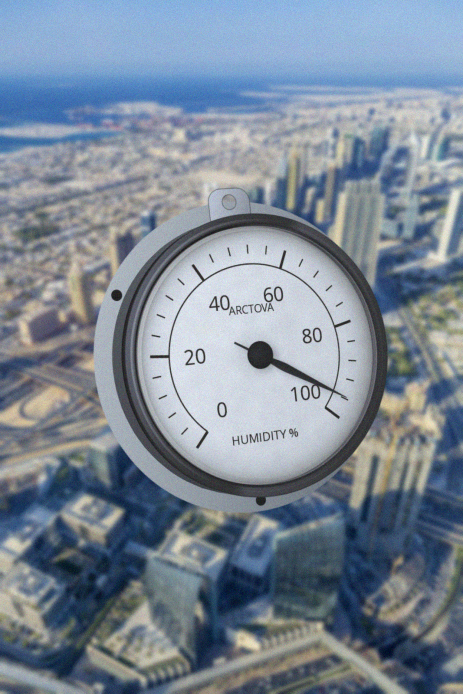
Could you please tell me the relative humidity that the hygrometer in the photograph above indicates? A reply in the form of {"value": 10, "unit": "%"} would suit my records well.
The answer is {"value": 96, "unit": "%"}
